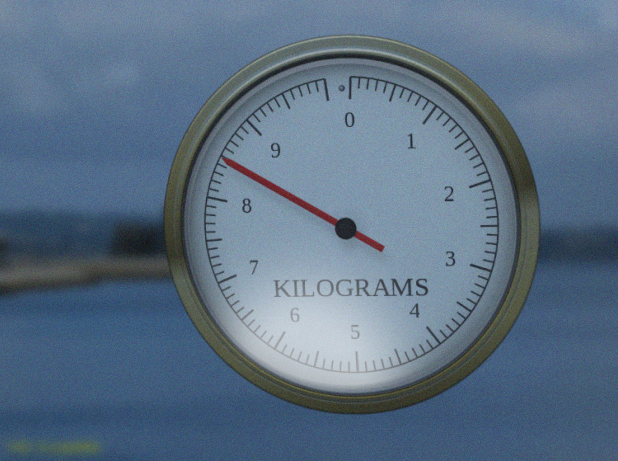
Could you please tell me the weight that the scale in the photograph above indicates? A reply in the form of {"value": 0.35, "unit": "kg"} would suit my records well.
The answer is {"value": 8.5, "unit": "kg"}
